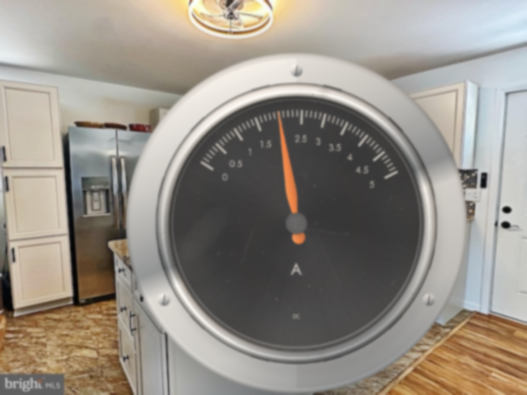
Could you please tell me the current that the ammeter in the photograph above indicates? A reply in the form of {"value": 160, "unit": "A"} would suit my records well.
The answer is {"value": 2, "unit": "A"}
